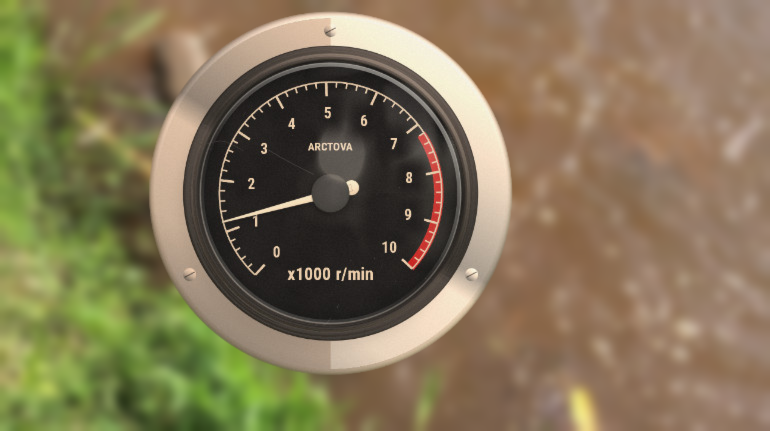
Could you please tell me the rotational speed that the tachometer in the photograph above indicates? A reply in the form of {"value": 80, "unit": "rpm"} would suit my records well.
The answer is {"value": 1200, "unit": "rpm"}
